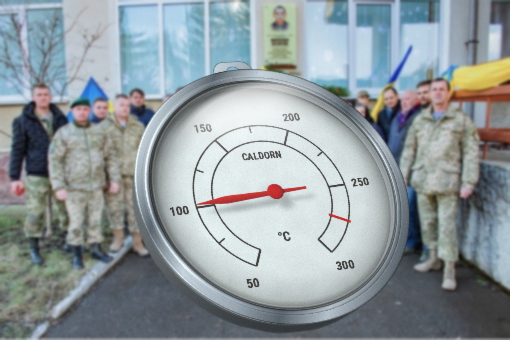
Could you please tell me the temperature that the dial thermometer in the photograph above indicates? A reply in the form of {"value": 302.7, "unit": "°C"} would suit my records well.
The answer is {"value": 100, "unit": "°C"}
